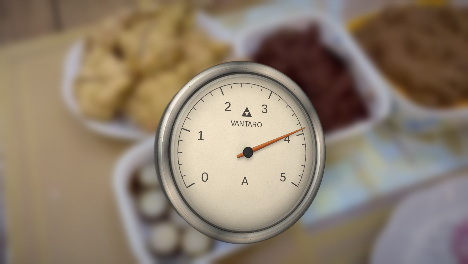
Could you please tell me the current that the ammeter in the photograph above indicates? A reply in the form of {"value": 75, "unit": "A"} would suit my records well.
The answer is {"value": 3.9, "unit": "A"}
